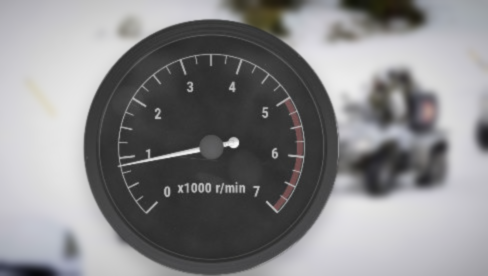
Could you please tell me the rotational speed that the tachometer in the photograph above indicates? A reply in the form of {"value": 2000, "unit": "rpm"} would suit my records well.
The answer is {"value": 875, "unit": "rpm"}
